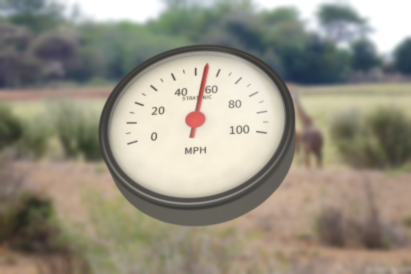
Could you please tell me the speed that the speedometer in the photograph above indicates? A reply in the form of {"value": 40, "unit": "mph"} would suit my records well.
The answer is {"value": 55, "unit": "mph"}
